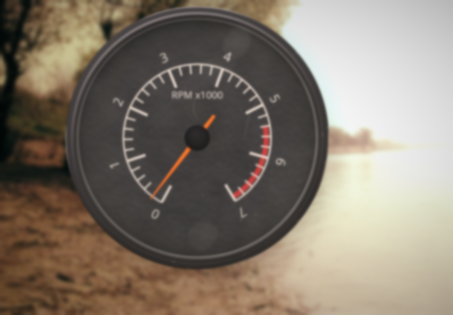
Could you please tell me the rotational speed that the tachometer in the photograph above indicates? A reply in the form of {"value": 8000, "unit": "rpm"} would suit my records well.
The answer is {"value": 200, "unit": "rpm"}
